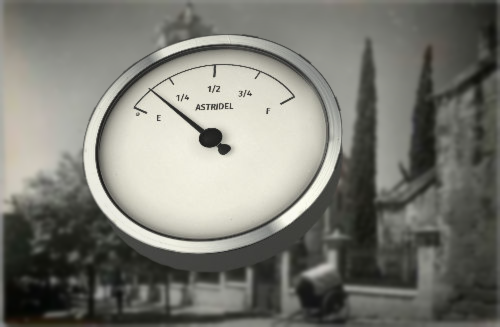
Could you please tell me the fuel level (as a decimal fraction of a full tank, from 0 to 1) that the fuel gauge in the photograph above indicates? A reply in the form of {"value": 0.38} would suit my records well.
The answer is {"value": 0.125}
